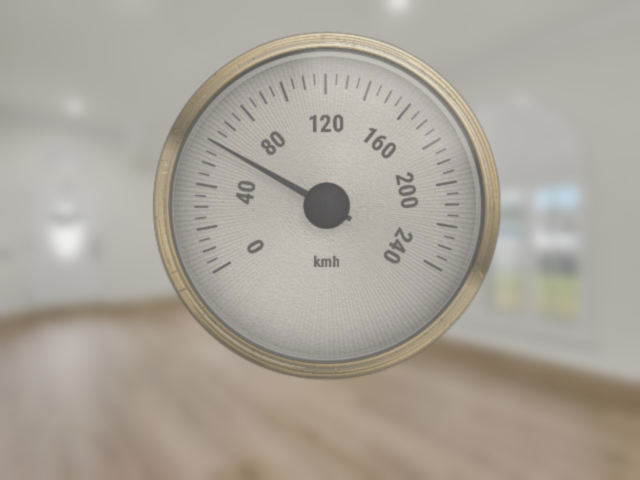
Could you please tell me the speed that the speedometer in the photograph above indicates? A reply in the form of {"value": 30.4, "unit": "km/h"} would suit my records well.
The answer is {"value": 60, "unit": "km/h"}
